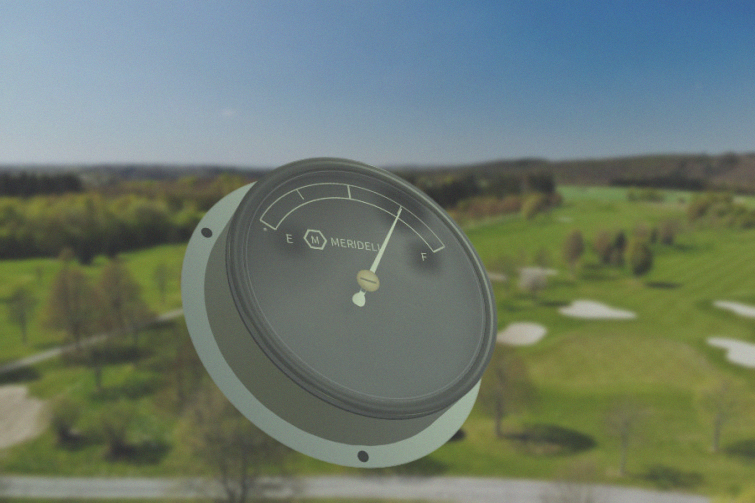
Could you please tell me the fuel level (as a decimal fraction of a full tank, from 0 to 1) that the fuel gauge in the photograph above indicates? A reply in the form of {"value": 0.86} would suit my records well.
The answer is {"value": 0.75}
